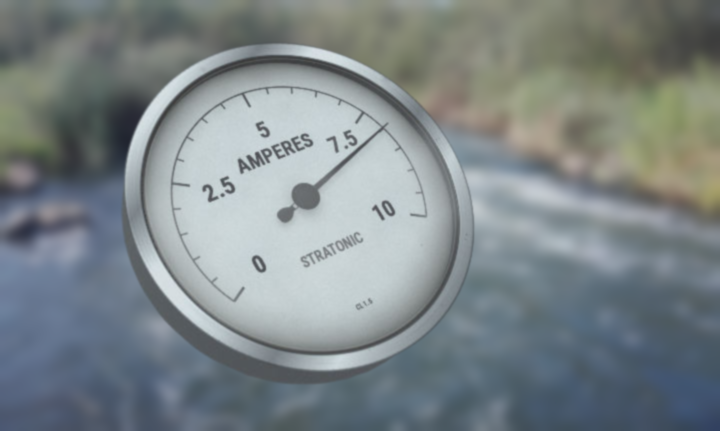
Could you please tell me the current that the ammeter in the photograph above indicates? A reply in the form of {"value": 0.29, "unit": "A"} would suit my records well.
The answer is {"value": 8, "unit": "A"}
